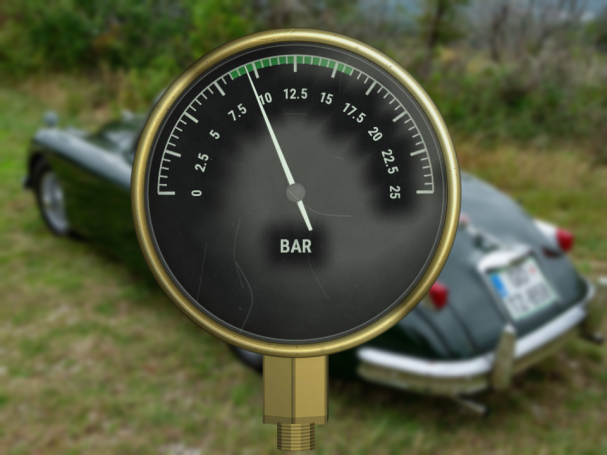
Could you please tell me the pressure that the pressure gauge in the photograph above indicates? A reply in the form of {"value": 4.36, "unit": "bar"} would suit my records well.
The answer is {"value": 9.5, "unit": "bar"}
